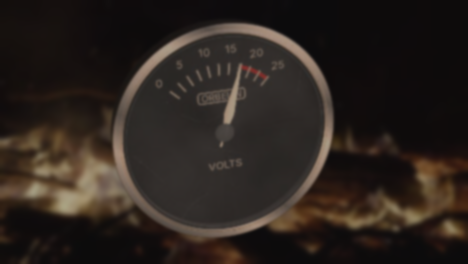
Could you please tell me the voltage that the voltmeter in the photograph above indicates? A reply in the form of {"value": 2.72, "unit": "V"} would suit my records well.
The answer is {"value": 17.5, "unit": "V"}
